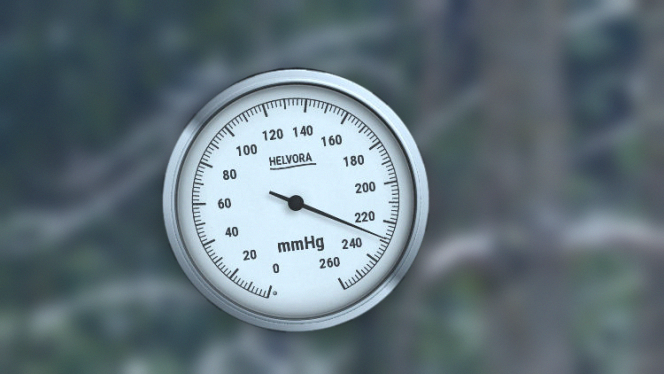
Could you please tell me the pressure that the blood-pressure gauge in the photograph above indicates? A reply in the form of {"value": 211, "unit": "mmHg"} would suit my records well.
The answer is {"value": 228, "unit": "mmHg"}
